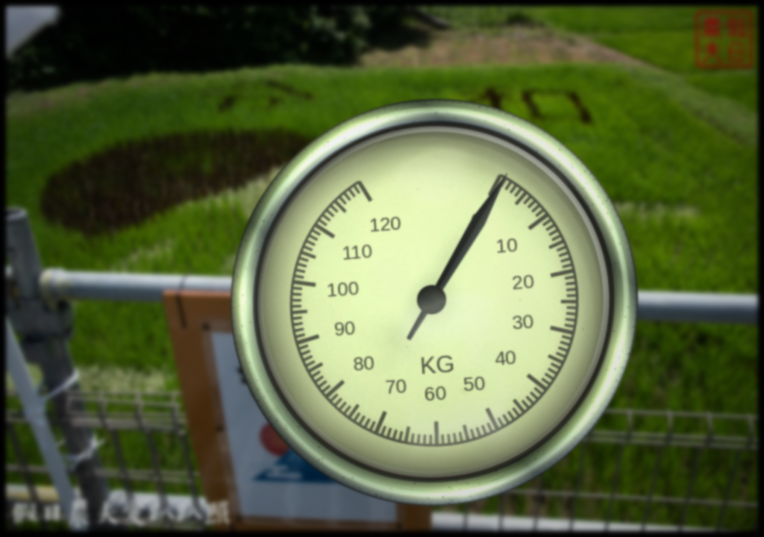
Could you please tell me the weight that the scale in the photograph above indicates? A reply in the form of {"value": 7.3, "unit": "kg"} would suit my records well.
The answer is {"value": 1, "unit": "kg"}
